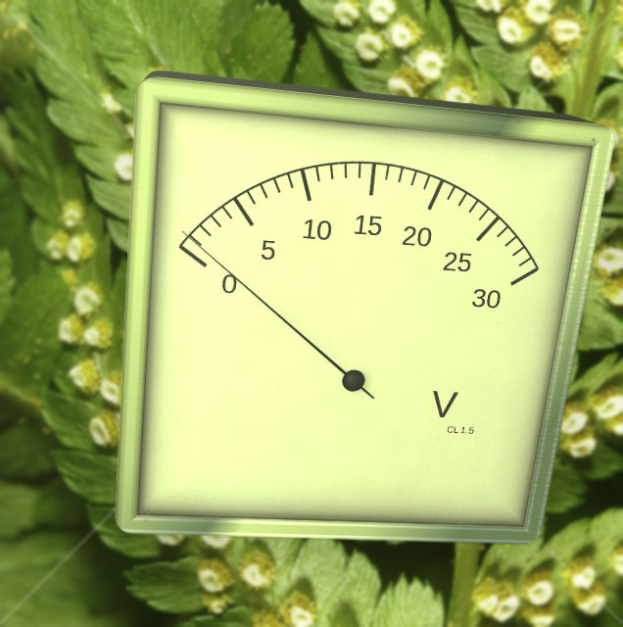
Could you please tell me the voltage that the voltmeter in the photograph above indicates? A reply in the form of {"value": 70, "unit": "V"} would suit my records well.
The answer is {"value": 1, "unit": "V"}
